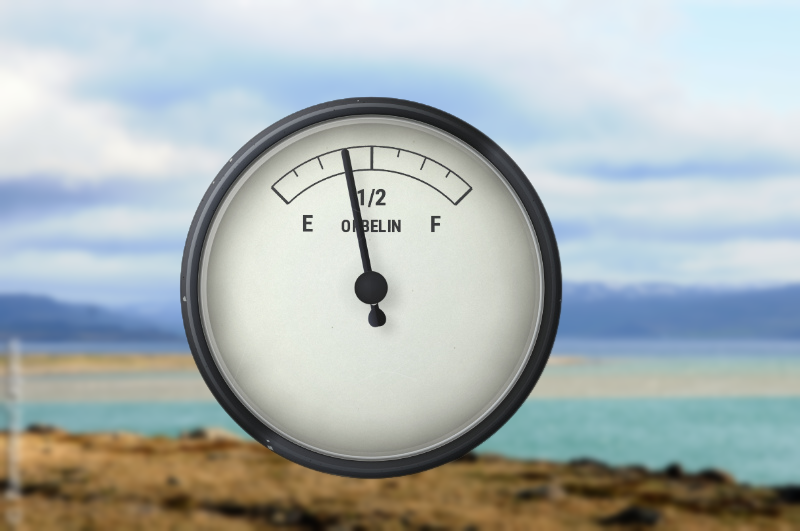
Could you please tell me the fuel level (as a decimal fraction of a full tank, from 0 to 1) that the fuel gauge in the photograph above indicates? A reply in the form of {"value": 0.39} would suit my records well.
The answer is {"value": 0.375}
